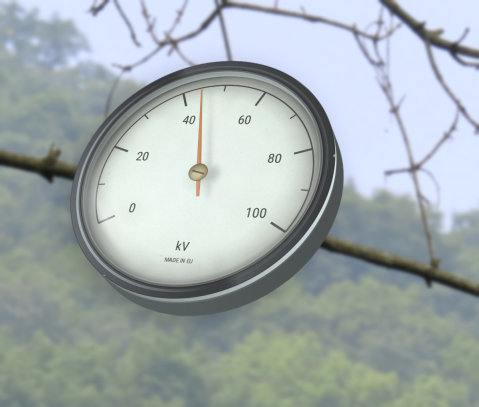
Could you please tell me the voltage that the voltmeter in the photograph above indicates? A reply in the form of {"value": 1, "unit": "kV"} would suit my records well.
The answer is {"value": 45, "unit": "kV"}
